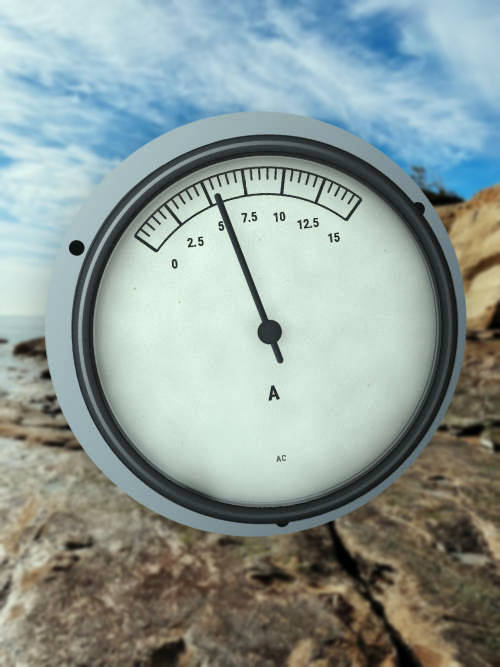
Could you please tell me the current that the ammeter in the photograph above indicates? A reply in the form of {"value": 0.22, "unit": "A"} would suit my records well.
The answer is {"value": 5.5, "unit": "A"}
